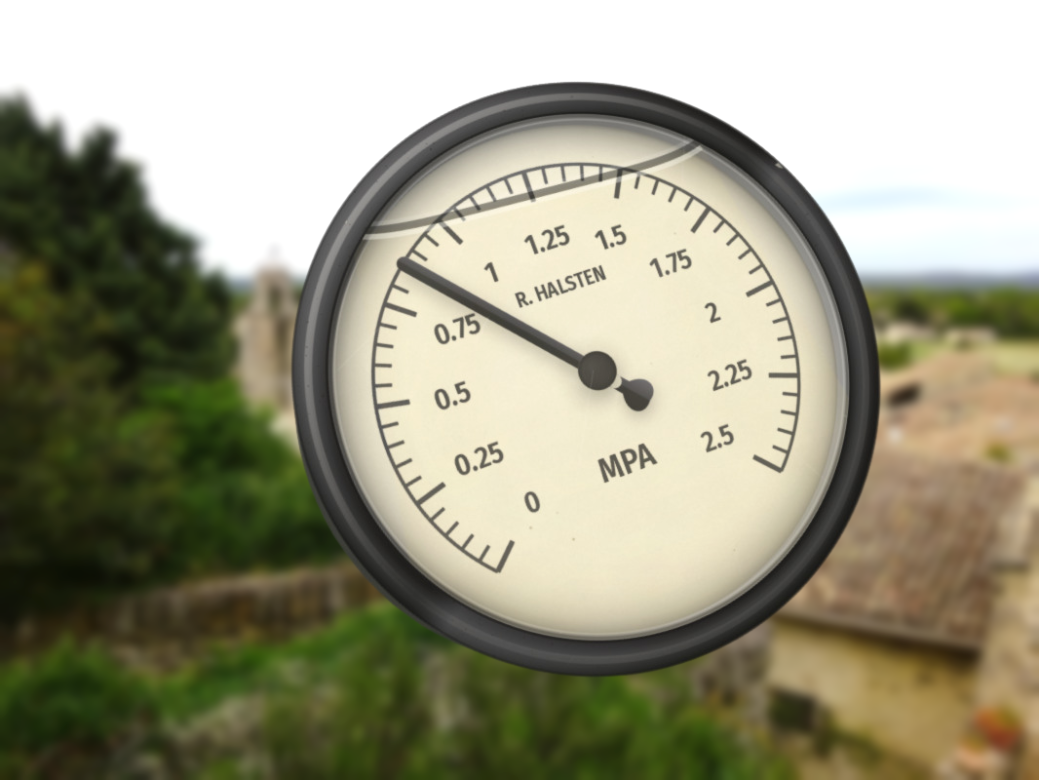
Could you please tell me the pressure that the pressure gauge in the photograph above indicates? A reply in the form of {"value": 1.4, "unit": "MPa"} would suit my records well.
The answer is {"value": 0.85, "unit": "MPa"}
